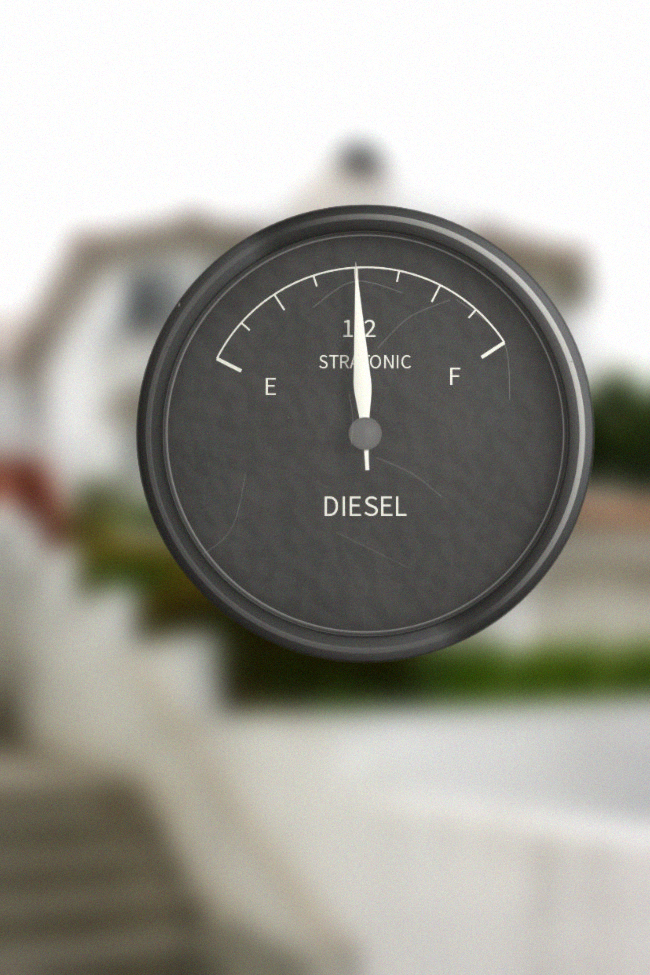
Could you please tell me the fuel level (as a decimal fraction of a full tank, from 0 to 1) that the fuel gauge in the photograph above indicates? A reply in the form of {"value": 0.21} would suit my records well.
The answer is {"value": 0.5}
